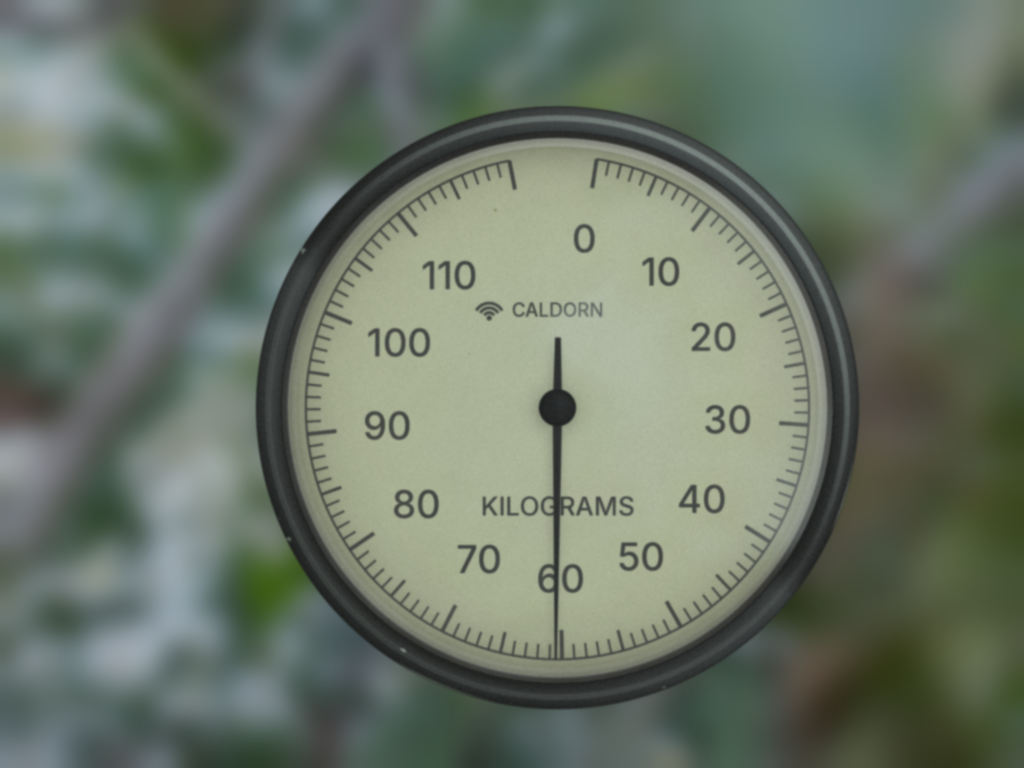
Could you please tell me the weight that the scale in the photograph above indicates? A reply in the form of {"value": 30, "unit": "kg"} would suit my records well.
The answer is {"value": 60.5, "unit": "kg"}
